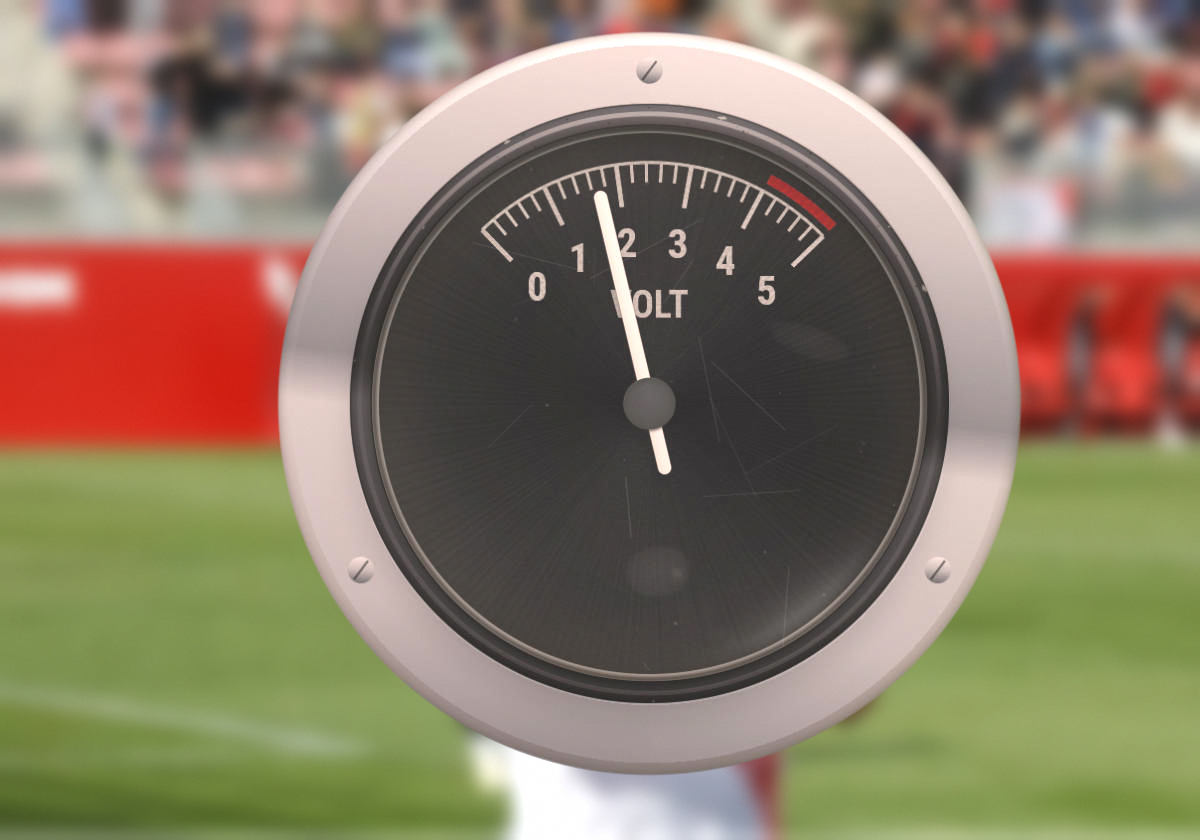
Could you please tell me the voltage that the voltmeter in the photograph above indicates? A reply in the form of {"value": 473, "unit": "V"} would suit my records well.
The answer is {"value": 1.7, "unit": "V"}
